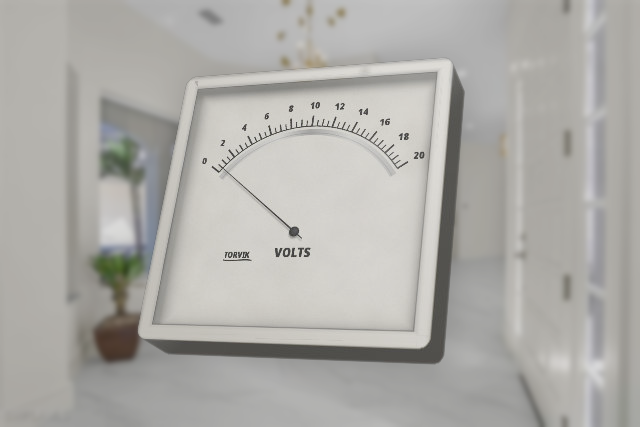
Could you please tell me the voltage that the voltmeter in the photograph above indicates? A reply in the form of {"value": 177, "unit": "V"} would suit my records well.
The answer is {"value": 0.5, "unit": "V"}
